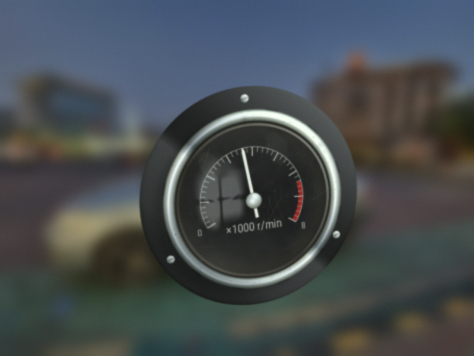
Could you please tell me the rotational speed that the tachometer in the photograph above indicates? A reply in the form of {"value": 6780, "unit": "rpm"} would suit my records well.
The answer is {"value": 3600, "unit": "rpm"}
